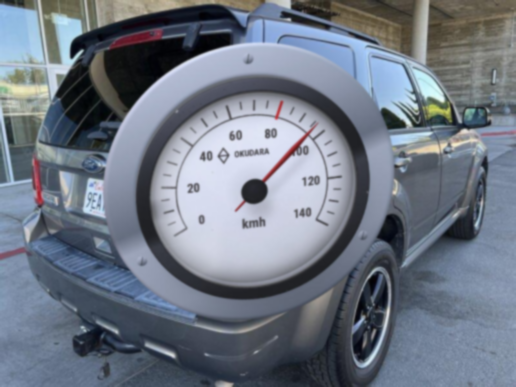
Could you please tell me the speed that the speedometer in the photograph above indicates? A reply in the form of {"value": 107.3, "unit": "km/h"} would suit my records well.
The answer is {"value": 95, "unit": "km/h"}
